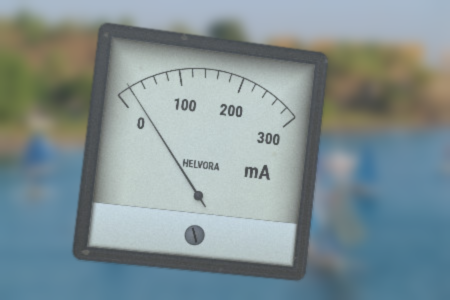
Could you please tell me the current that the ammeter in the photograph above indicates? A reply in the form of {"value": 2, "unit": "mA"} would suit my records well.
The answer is {"value": 20, "unit": "mA"}
